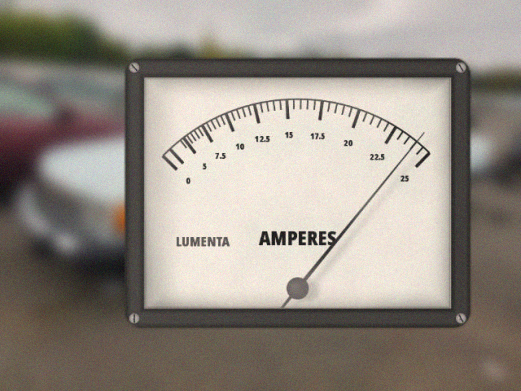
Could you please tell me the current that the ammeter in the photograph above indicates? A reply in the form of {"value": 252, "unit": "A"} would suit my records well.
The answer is {"value": 24, "unit": "A"}
